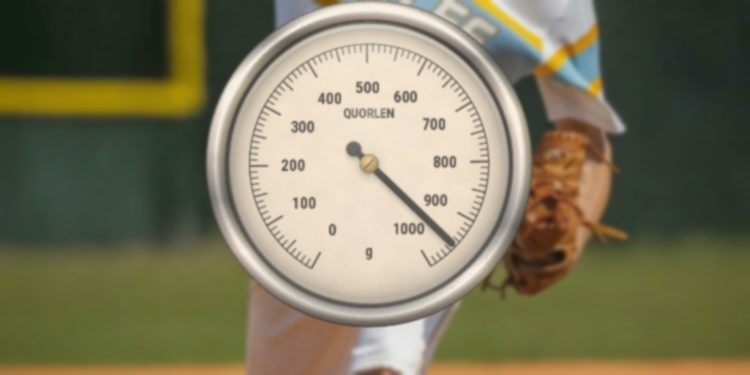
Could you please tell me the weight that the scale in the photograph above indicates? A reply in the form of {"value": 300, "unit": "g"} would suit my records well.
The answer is {"value": 950, "unit": "g"}
